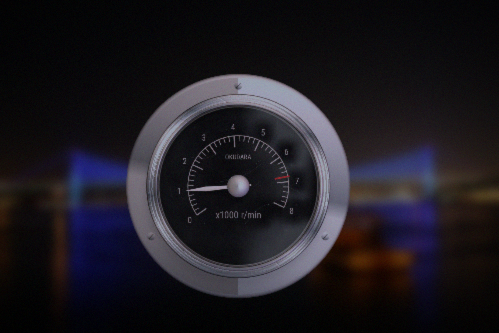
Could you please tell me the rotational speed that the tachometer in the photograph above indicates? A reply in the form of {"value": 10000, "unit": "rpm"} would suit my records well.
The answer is {"value": 1000, "unit": "rpm"}
